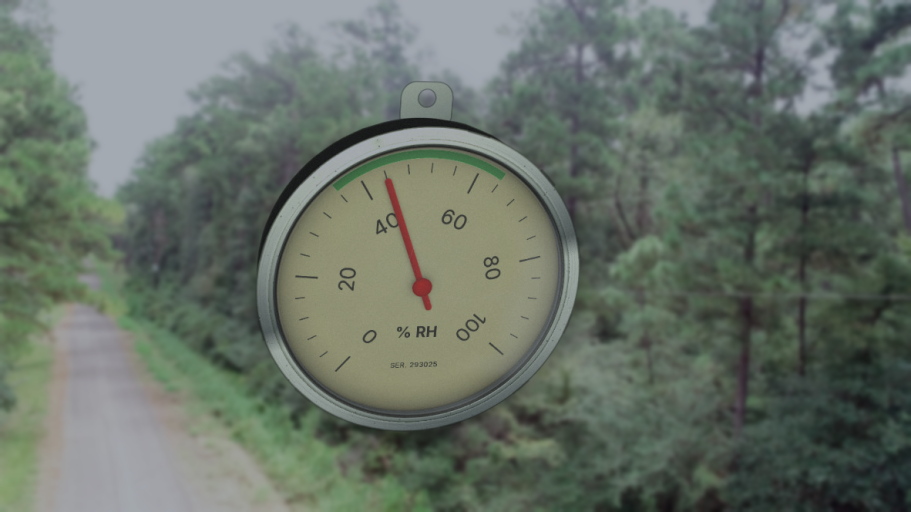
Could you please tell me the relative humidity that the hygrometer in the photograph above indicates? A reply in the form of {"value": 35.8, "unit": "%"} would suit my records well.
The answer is {"value": 44, "unit": "%"}
